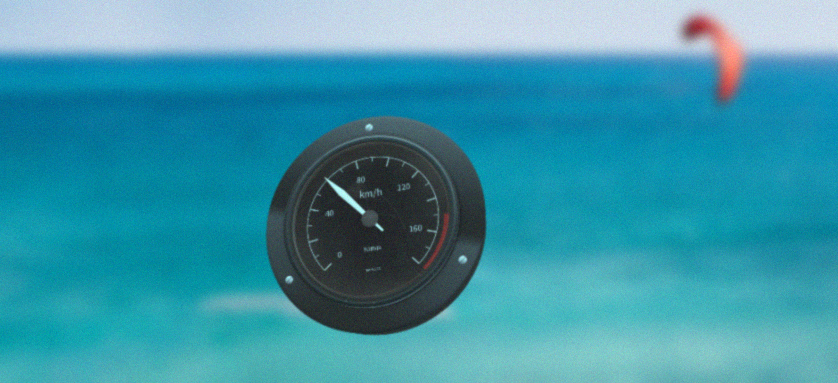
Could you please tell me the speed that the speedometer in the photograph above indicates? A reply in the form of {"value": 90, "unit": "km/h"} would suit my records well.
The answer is {"value": 60, "unit": "km/h"}
